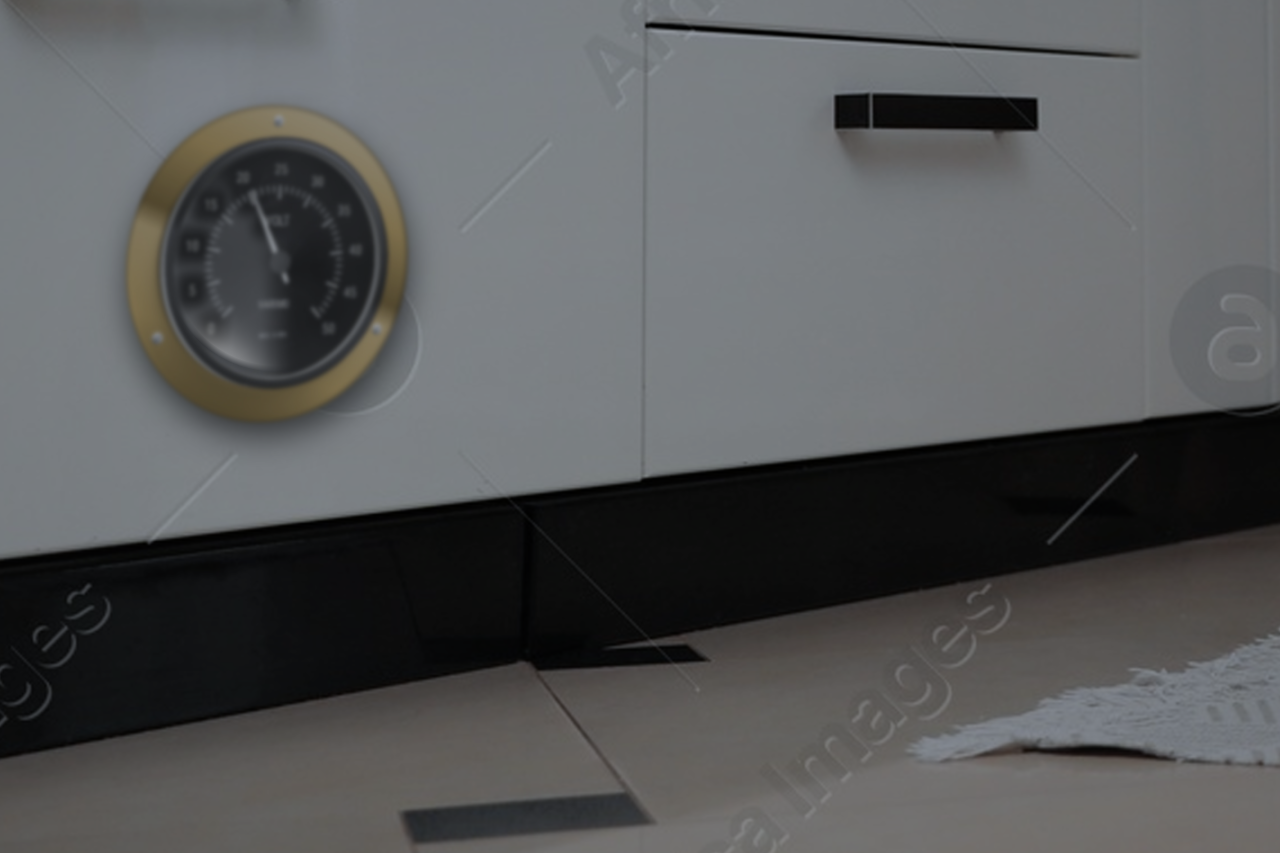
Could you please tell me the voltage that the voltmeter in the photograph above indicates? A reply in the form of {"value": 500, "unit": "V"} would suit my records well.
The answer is {"value": 20, "unit": "V"}
